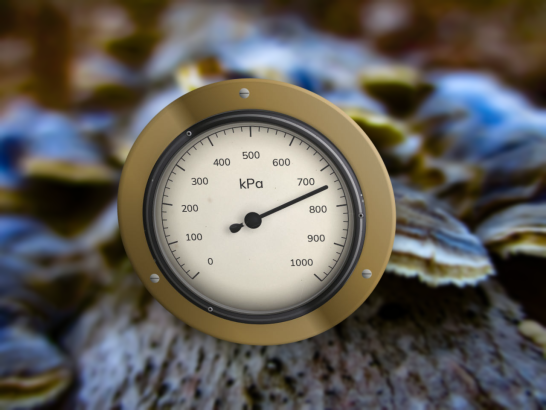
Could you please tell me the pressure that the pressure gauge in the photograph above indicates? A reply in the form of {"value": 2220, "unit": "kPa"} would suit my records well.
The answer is {"value": 740, "unit": "kPa"}
